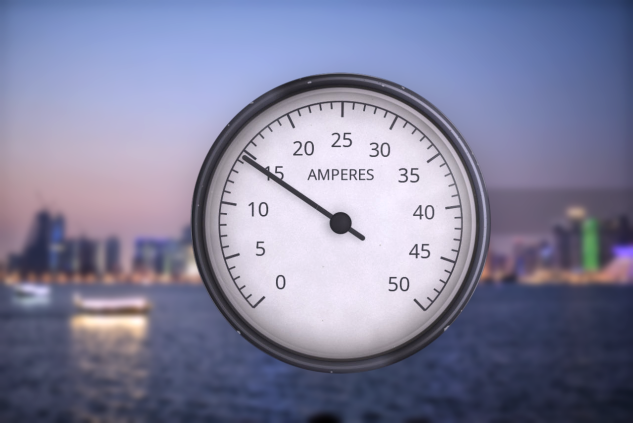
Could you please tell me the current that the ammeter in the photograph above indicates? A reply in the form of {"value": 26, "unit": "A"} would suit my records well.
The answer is {"value": 14.5, "unit": "A"}
